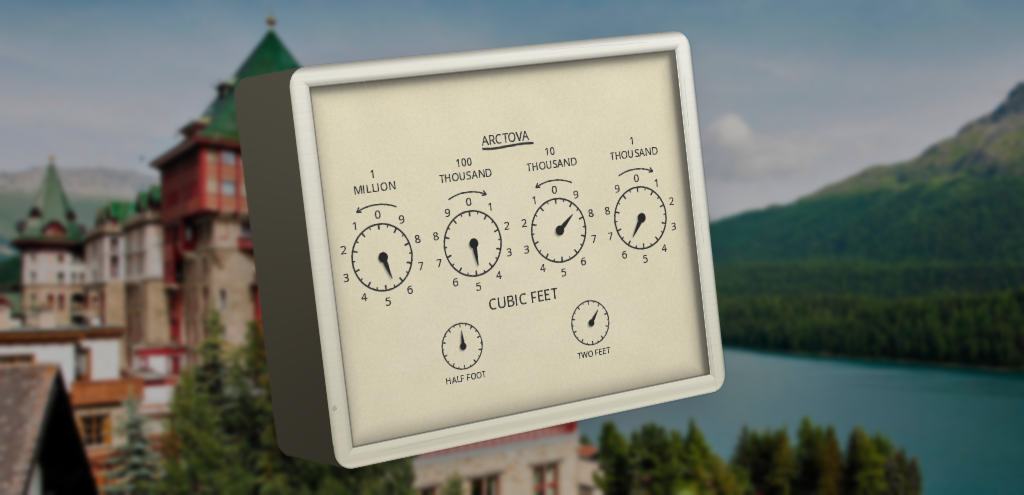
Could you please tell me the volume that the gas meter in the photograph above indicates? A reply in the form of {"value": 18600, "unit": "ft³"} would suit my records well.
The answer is {"value": 548600, "unit": "ft³"}
